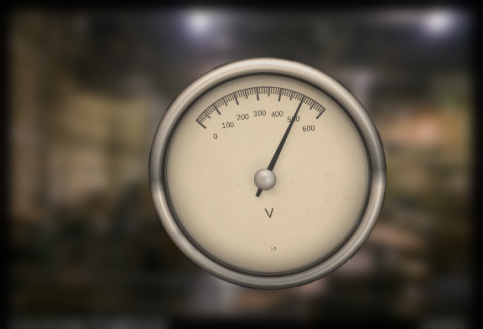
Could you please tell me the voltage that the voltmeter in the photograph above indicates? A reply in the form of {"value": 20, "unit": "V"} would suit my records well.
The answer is {"value": 500, "unit": "V"}
